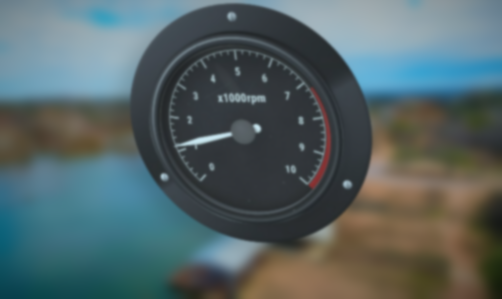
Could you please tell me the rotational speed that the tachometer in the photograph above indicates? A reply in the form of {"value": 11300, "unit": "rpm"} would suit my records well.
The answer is {"value": 1200, "unit": "rpm"}
